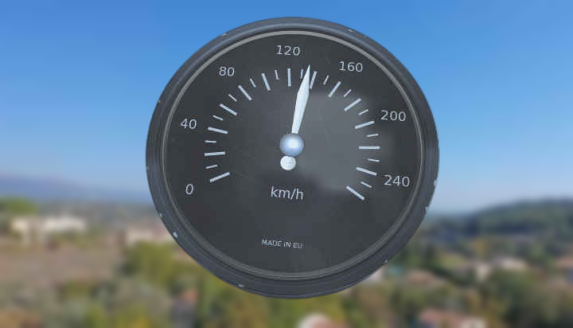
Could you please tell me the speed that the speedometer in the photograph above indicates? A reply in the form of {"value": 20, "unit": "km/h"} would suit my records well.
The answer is {"value": 135, "unit": "km/h"}
